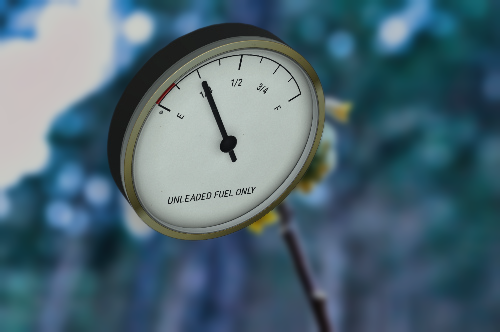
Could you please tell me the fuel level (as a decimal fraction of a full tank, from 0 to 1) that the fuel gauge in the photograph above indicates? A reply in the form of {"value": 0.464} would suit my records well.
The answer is {"value": 0.25}
